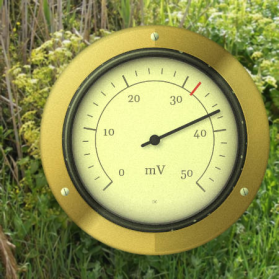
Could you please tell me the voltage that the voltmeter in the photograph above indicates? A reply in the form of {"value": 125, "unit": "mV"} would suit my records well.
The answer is {"value": 37, "unit": "mV"}
